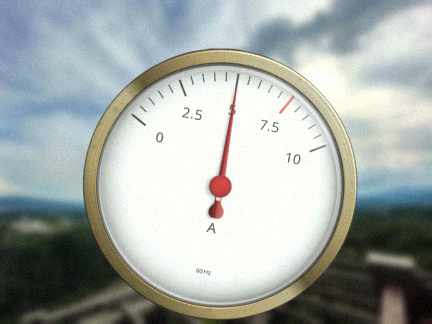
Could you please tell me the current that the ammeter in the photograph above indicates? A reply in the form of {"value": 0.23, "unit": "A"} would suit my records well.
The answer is {"value": 5, "unit": "A"}
